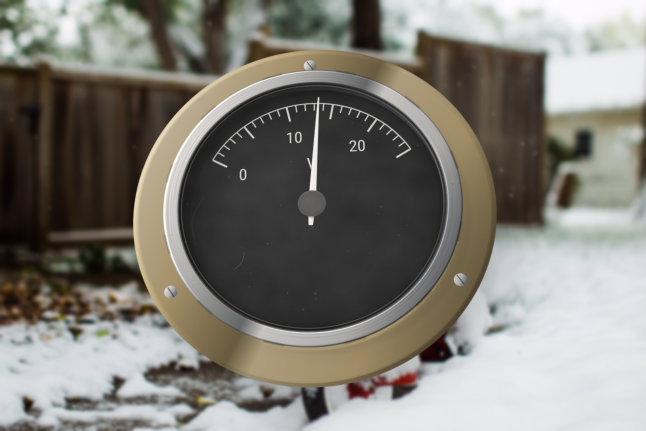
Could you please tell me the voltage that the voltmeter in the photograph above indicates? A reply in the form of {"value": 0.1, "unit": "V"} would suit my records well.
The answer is {"value": 13.5, "unit": "V"}
